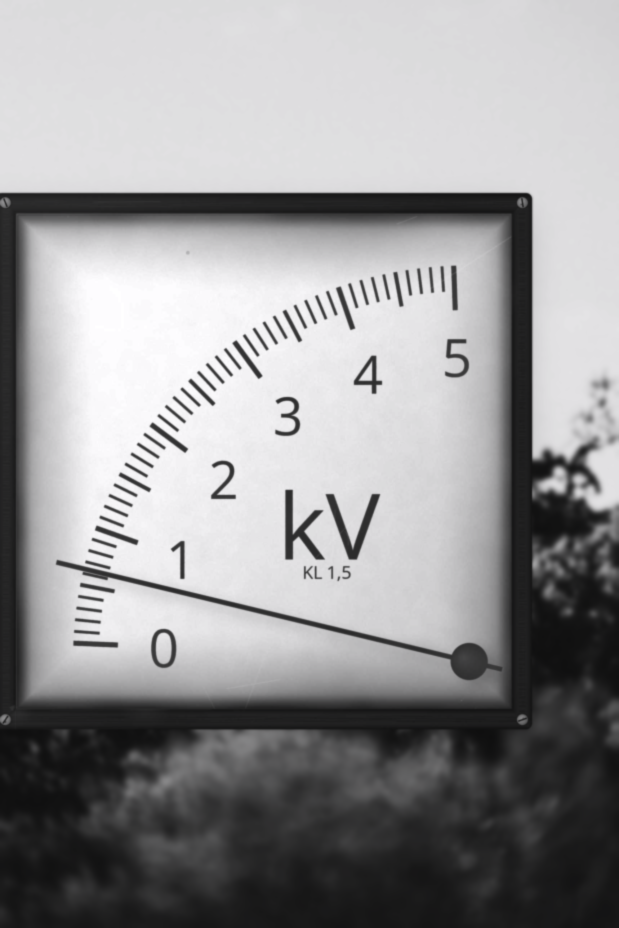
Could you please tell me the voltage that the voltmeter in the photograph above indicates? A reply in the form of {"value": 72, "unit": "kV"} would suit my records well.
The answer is {"value": 0.65, "unit": "kV"}
